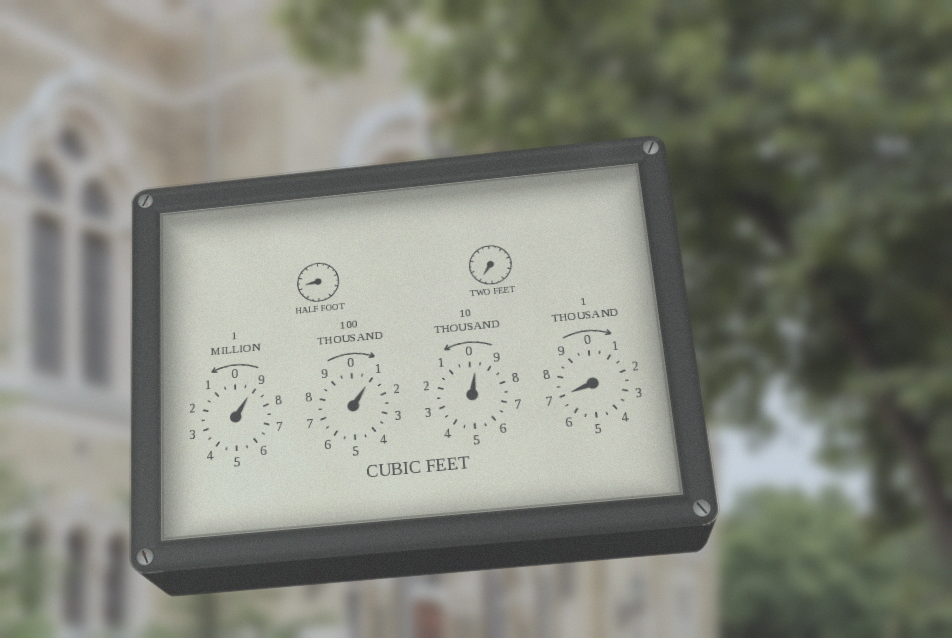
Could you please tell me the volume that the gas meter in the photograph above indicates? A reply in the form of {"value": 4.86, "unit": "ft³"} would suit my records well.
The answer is {"value": 909700, "unit": "ft³"}
